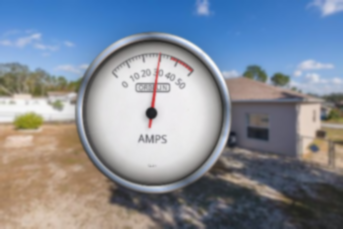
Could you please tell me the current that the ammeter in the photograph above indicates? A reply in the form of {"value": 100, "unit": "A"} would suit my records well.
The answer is {"value": 30, "unit": "A"}
